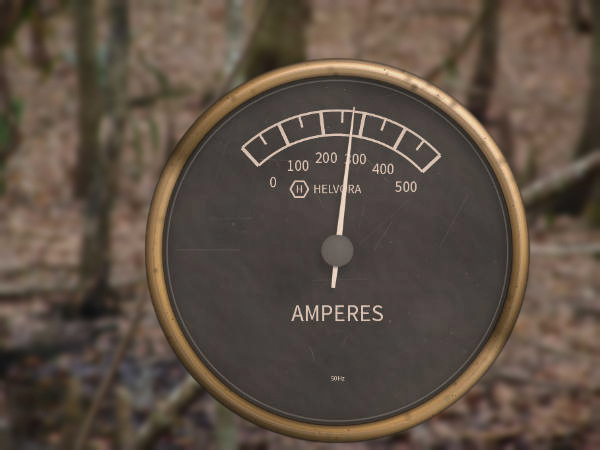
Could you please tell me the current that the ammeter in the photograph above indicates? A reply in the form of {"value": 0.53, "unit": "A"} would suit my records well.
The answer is {"value": 275, "unit": "A"}
